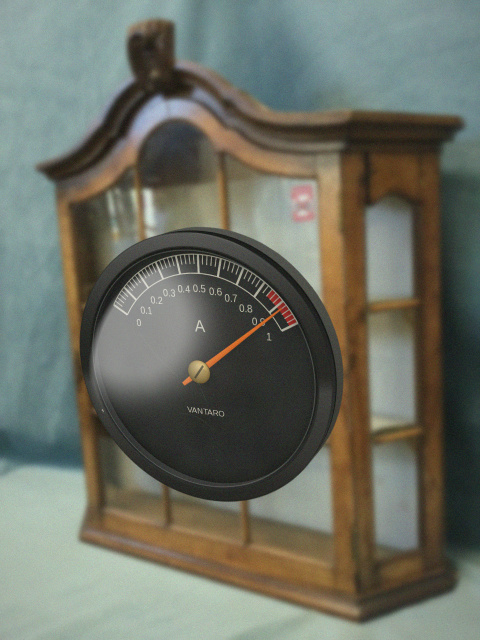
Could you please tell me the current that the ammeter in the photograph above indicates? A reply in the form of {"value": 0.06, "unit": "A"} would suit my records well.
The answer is {"value": 0.92, "unit": "A"}
